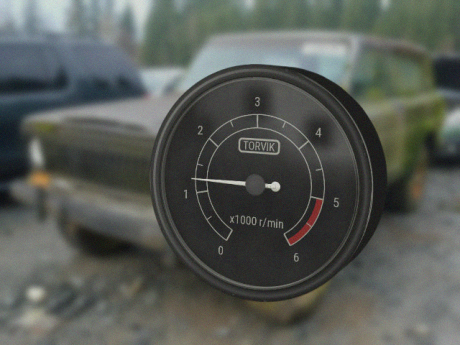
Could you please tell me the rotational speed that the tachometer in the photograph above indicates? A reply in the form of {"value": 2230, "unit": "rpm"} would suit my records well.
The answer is {"value": 1250, "unit": "rpm"}
